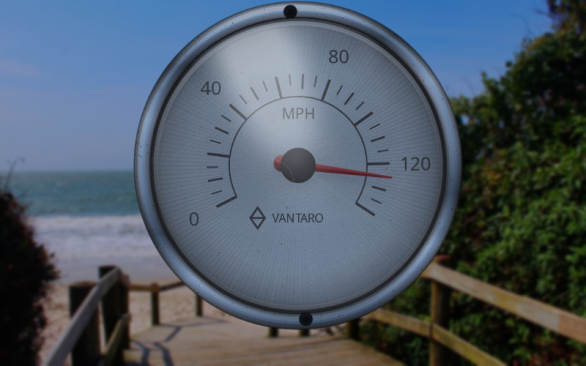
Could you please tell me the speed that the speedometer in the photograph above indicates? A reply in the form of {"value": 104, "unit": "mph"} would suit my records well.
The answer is {"value": 125, "unit": "mph"}
